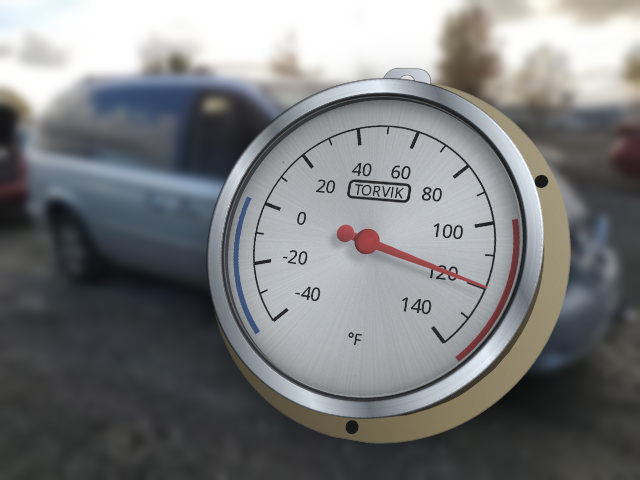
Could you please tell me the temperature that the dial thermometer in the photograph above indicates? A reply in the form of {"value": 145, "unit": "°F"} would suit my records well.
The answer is {"value": 120, "unit": "°F"}
